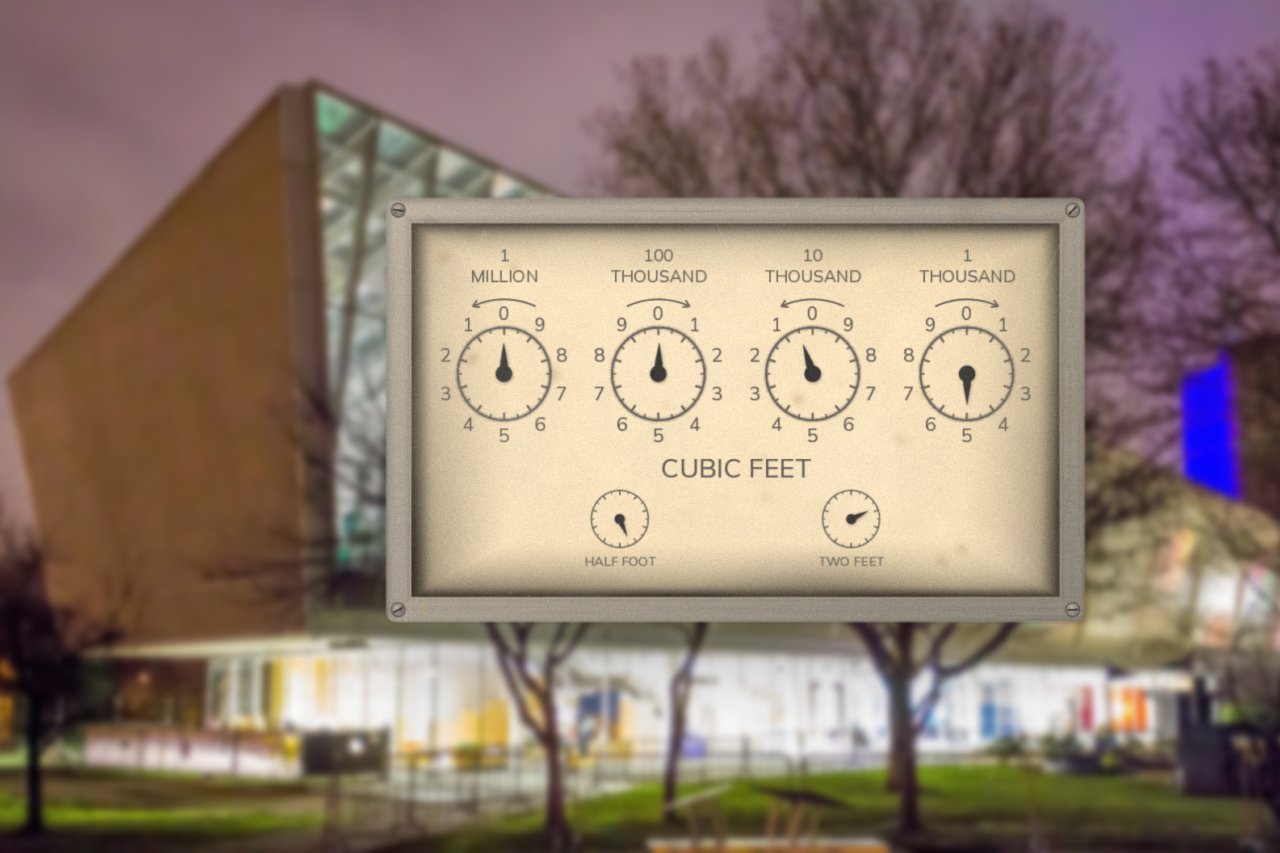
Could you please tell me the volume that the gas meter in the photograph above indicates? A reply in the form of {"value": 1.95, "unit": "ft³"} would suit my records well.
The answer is {"value": 500, "unit": "ft³"}
